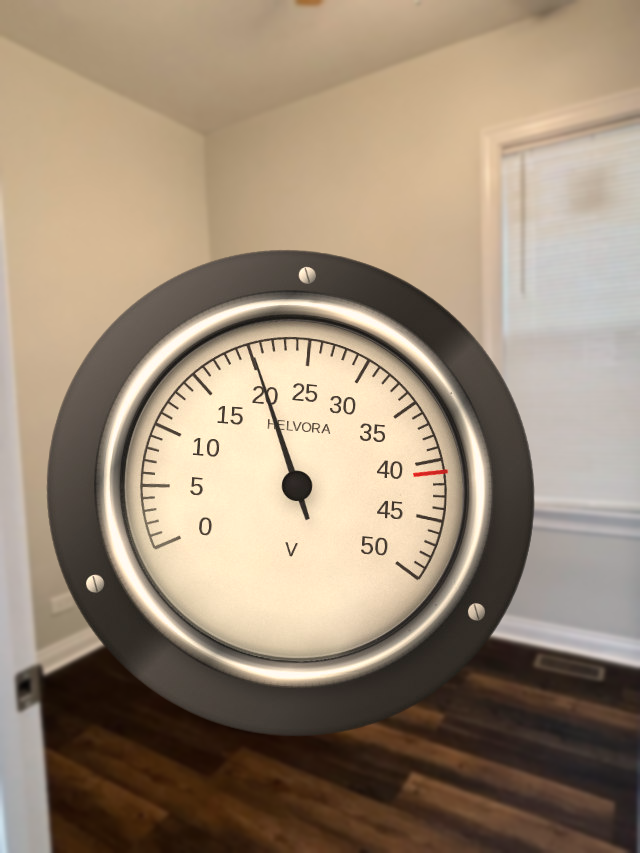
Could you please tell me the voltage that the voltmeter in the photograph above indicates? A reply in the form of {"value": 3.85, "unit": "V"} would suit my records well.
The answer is {"value": 20, "unit": "V"}
